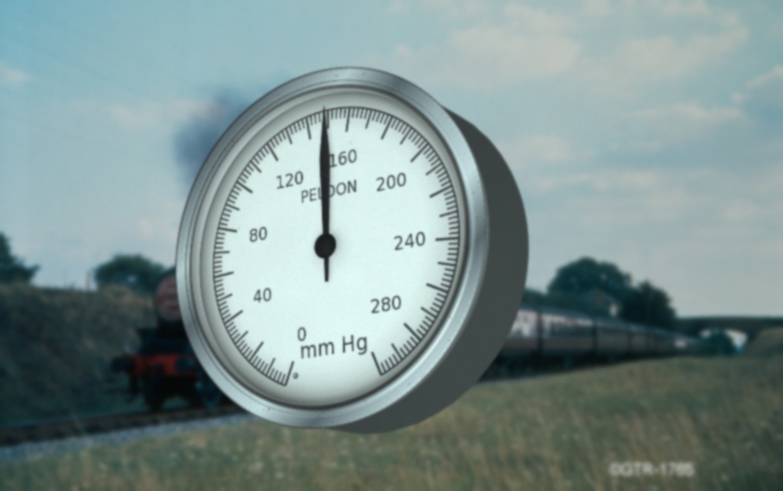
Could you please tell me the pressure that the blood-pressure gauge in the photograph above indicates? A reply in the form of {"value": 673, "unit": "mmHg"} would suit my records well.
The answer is {"value": 150, "unit": "mmHg"}
